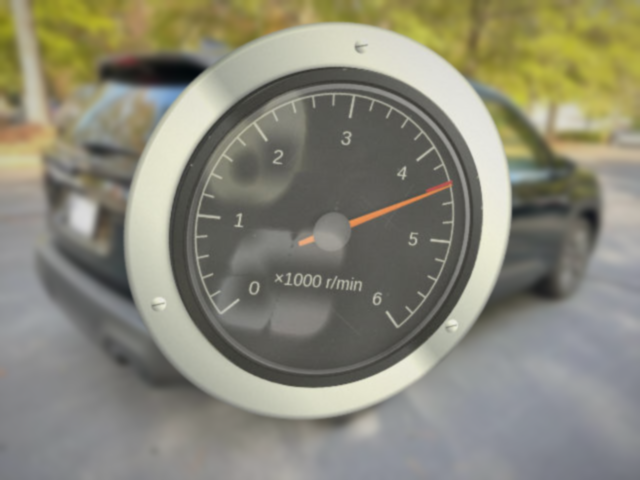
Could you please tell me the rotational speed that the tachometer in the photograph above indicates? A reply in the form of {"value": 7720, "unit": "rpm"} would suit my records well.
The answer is {"value": 4400, "unit": "rpm"}
